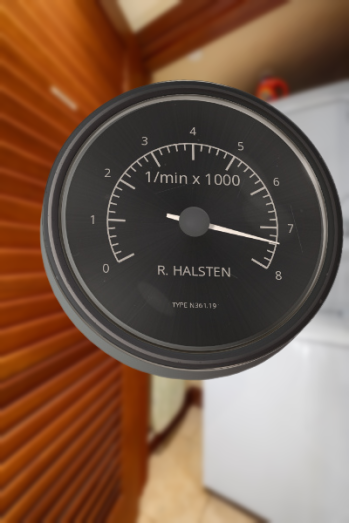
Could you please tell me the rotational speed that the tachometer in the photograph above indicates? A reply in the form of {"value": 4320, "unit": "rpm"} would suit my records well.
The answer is {"value": 7400, "unit": "rpm"}
